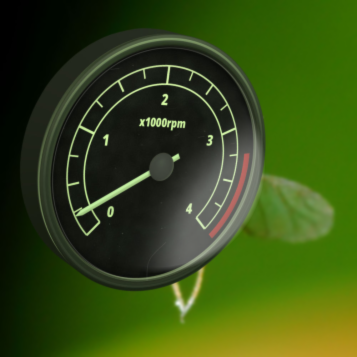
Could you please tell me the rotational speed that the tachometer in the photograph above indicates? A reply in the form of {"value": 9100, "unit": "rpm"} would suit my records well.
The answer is {"value": 250, "unit": "rpm"}
